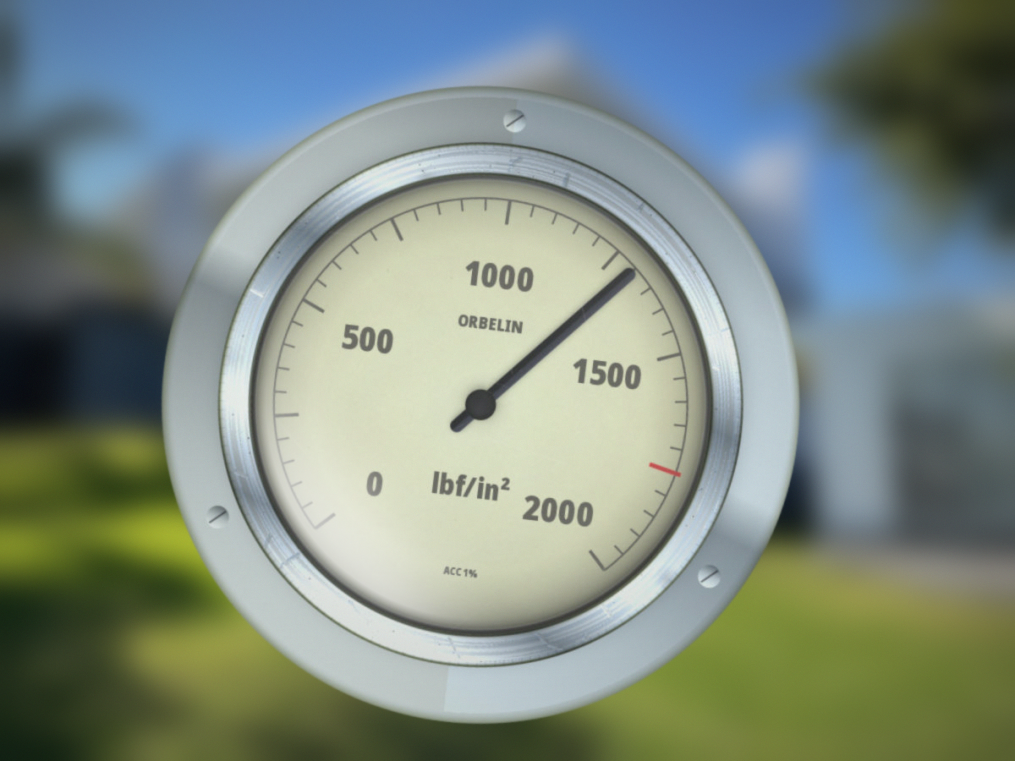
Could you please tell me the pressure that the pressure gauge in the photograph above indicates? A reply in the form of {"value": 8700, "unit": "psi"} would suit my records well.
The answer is {"value": 1300, "unit": "psi"}
